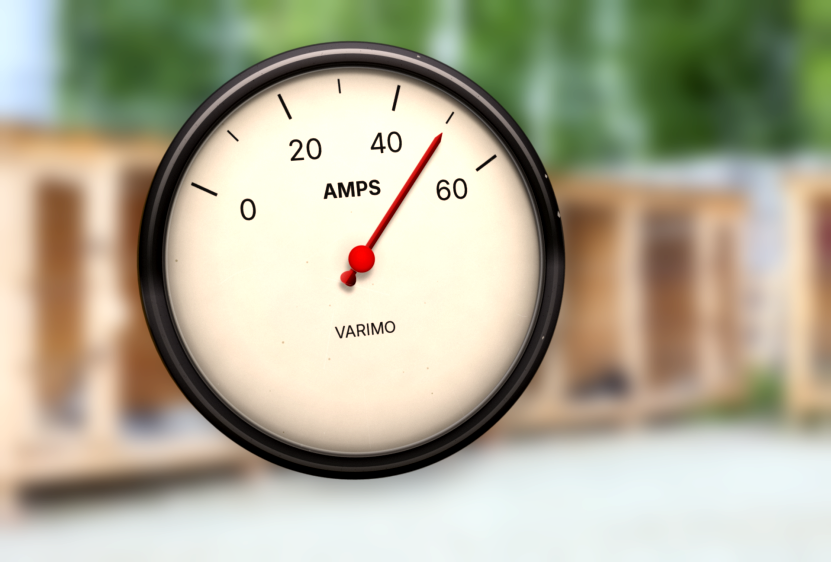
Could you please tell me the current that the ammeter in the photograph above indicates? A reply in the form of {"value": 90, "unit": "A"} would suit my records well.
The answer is {"value": 50, "unit": "A"}
